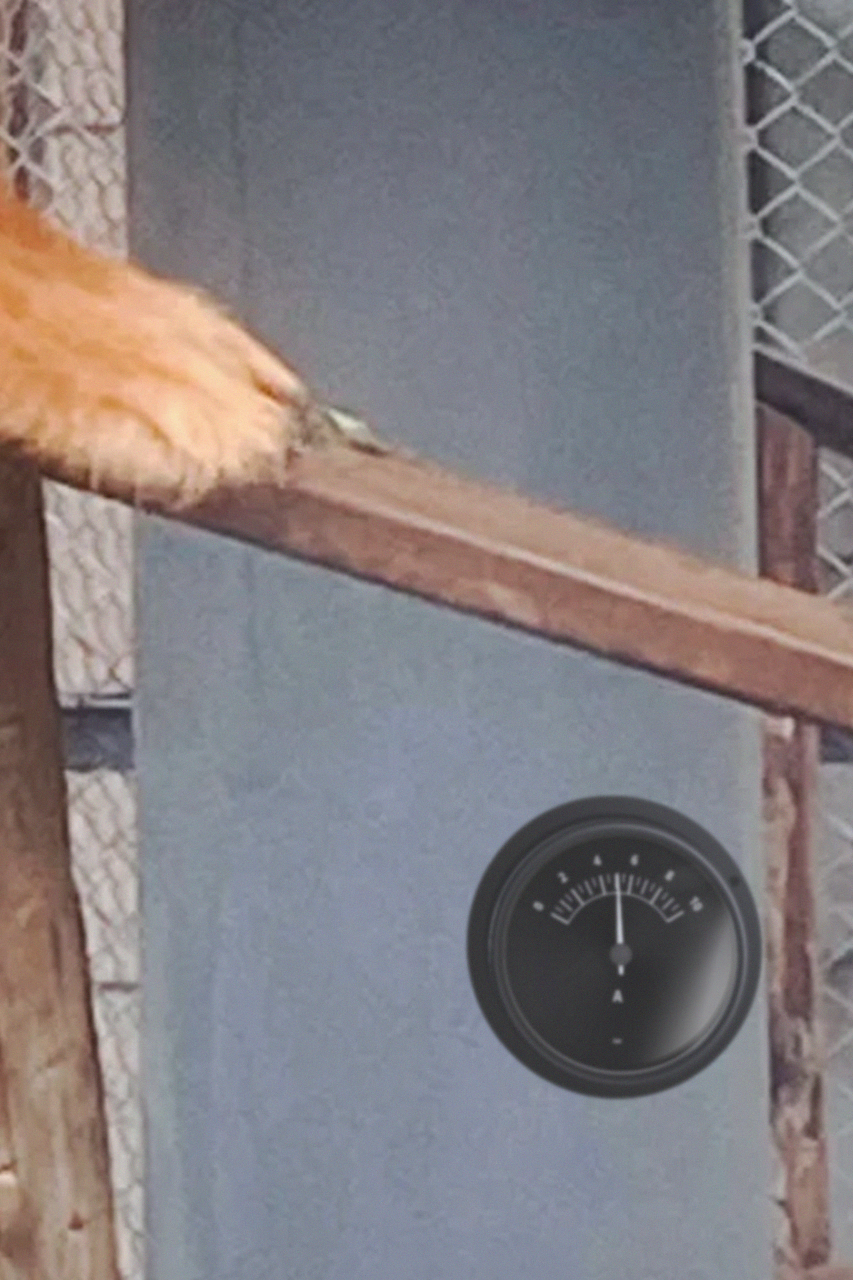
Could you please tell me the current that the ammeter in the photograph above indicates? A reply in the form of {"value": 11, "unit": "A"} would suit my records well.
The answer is {"value": 5, "unit": "A"}
